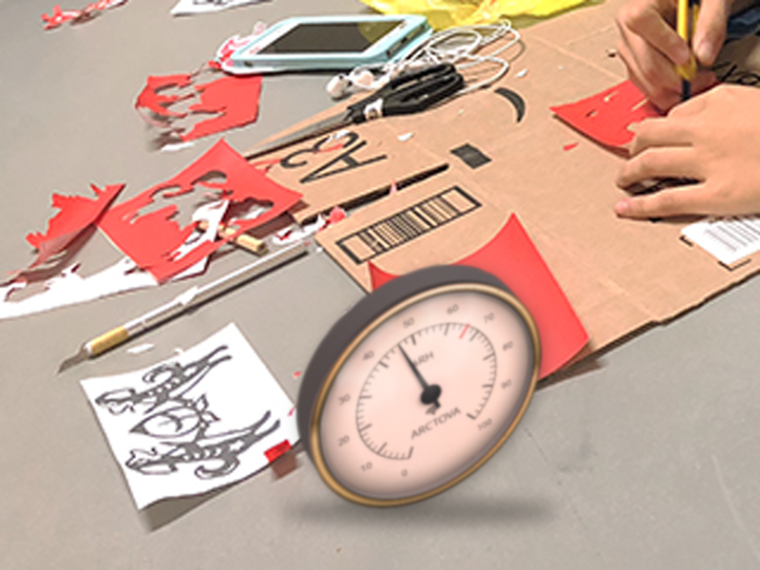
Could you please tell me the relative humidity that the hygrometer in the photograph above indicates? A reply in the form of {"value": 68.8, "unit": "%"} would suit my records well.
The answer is {"value": 46, "unit": "%"}
